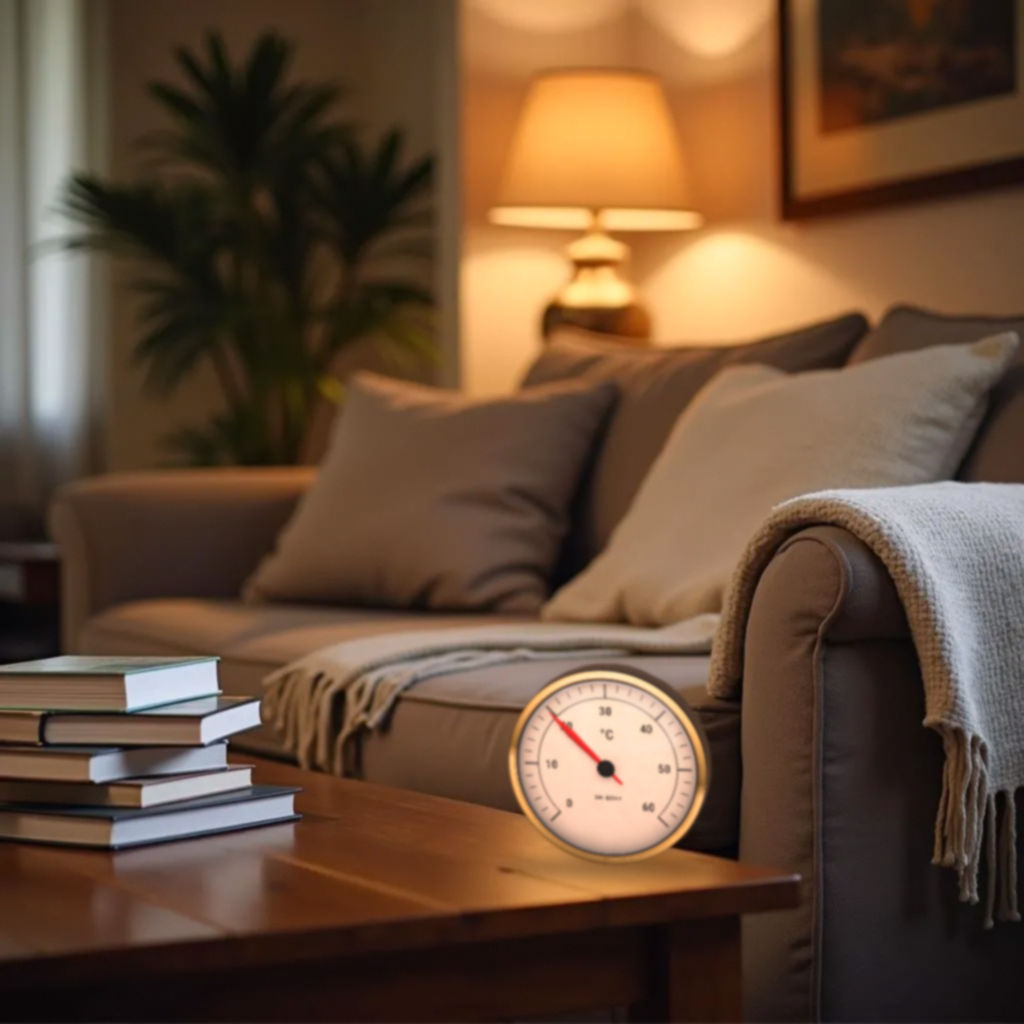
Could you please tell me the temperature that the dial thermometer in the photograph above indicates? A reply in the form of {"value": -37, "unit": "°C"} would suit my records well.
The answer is {"value": 20, "unit": "°C"}
